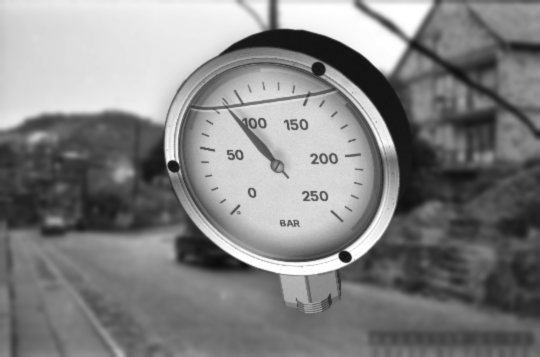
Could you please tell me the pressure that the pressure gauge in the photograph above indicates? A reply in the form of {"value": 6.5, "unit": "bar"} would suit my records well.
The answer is {"value": 90, "unit": "bar"}
